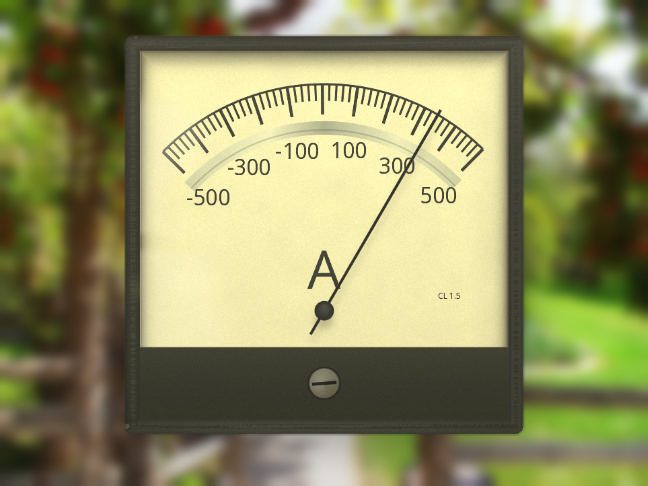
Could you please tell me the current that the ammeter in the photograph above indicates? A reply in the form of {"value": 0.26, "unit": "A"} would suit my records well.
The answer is {"value": 340, "unit": "A"}
